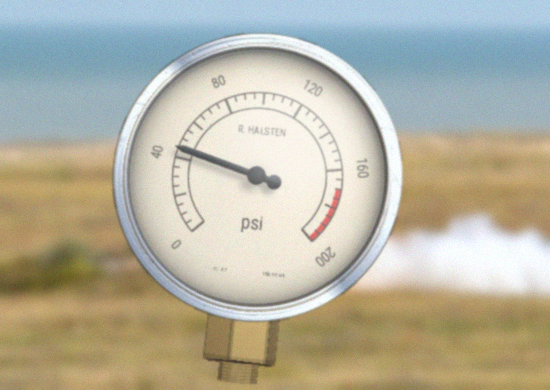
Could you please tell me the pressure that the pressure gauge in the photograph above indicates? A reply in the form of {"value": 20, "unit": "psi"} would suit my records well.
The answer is {"value": 45, "unit": "psi"}
